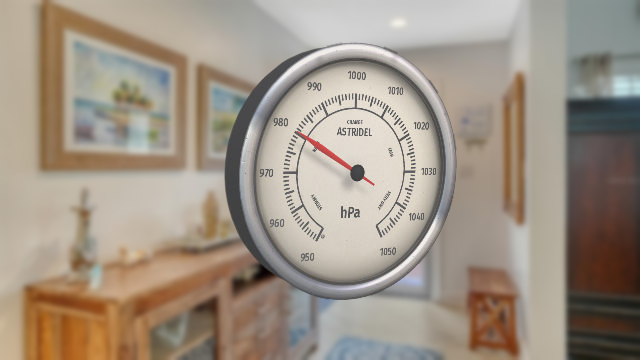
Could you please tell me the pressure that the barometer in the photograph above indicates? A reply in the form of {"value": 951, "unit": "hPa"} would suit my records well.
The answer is {"value": 980, "unit": "hPa"}
